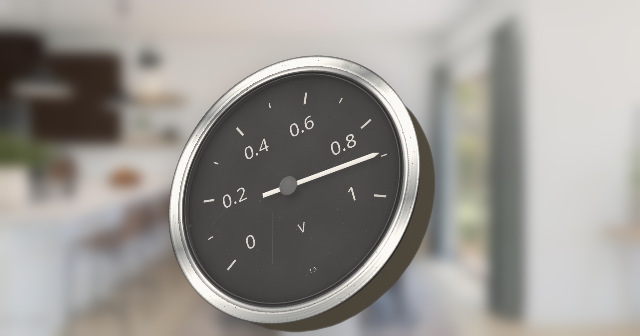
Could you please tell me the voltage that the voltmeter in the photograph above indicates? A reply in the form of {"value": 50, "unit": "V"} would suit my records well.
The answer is {"value": 0.9, "unit": "V"}
